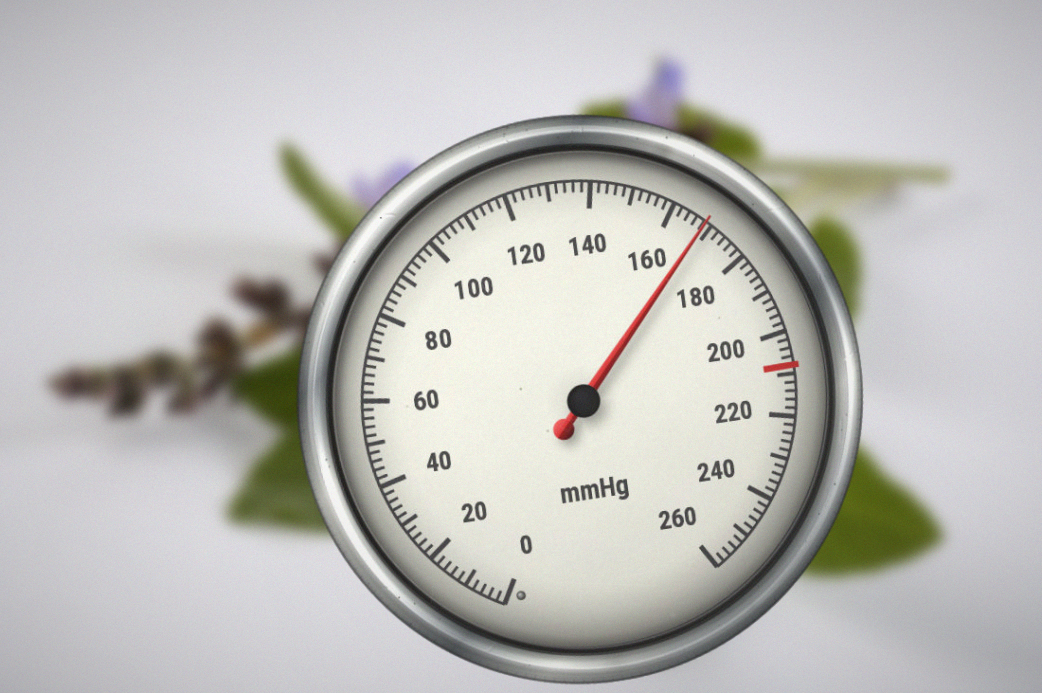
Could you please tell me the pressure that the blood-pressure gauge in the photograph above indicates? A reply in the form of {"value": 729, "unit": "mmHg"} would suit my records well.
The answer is {"value": 168, "unit": "mmHg"}
